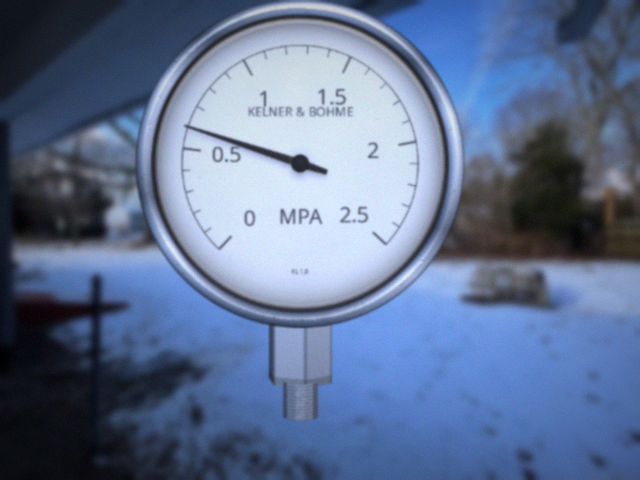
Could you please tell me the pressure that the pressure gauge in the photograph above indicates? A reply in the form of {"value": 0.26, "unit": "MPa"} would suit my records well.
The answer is {"value": 0.6, "unit": "MPa"}
